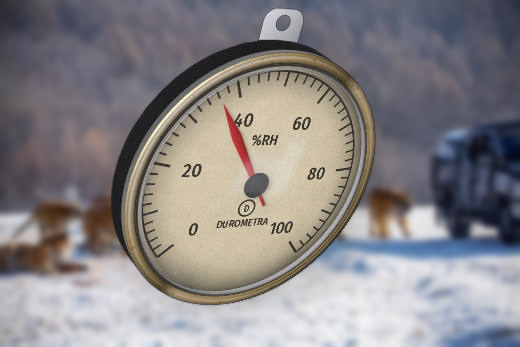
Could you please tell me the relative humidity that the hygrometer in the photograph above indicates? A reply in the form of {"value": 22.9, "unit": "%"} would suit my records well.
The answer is {"value": 36, "unit": "%"}
